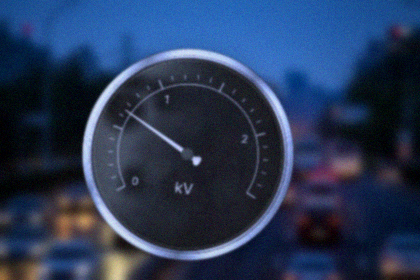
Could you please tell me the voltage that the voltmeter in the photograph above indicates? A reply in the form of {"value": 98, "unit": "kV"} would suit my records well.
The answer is {"value": 0.65, "unit": "kV"}
